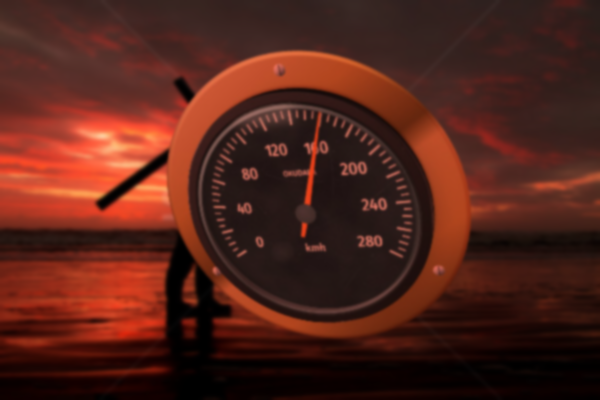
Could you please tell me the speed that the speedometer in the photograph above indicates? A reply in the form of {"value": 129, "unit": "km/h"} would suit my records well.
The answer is {"value": 160, "unit": "km/h"}
